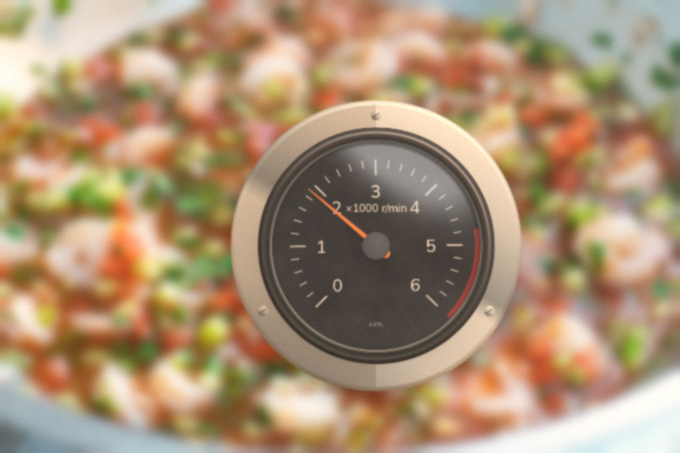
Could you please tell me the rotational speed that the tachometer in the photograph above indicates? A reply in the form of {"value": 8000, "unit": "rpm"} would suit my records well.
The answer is {"value": 1900, "unit": "rpm"}
